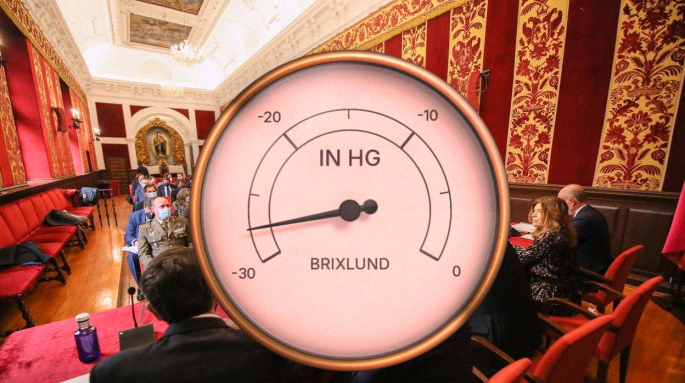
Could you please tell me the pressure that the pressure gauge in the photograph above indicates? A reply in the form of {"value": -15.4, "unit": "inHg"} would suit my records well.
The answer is {"value": -27.5, "unit": "inHg"}
